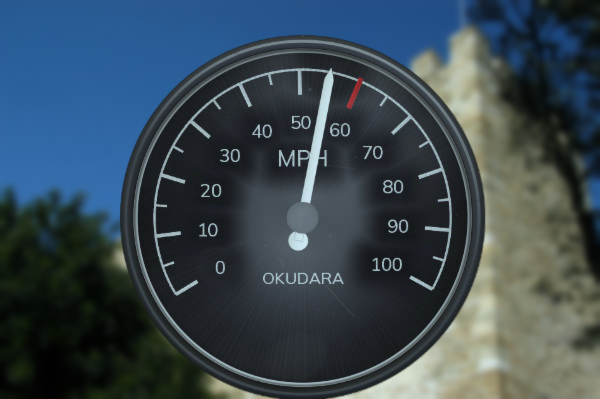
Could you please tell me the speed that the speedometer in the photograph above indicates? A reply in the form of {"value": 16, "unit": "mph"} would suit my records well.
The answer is {"value": 55, "unit": "mph"}
